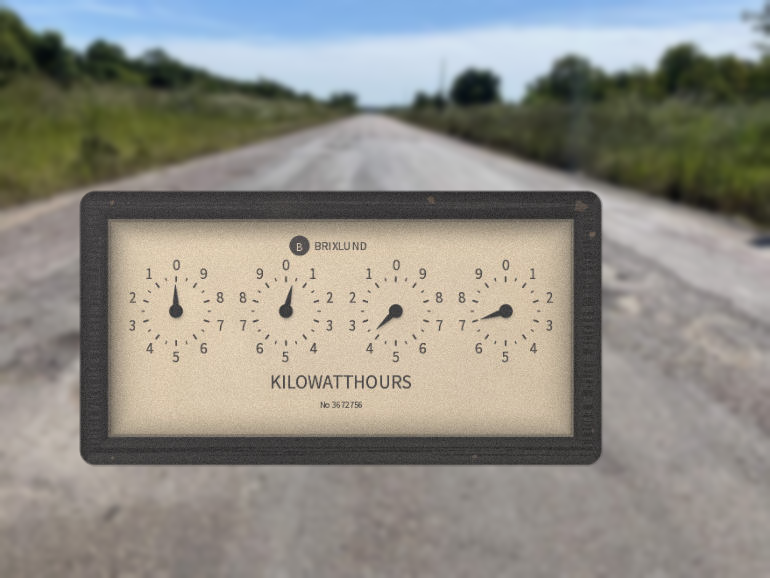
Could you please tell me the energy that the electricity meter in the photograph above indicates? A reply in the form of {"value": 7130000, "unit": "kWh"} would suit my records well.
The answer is {"value": 37, "unit": "kWh"}
